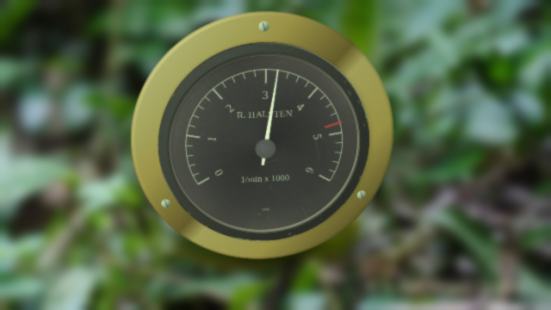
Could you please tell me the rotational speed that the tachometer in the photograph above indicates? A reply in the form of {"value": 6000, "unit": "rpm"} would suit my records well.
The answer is {"value": 3200, "unit": "rpm"}
